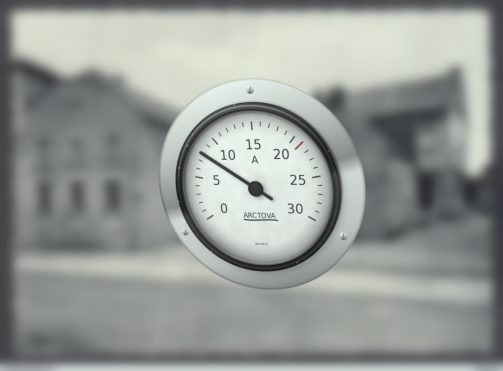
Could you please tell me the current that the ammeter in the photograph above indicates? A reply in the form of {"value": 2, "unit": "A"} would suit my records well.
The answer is {"value": 8, "unit": "A"}
